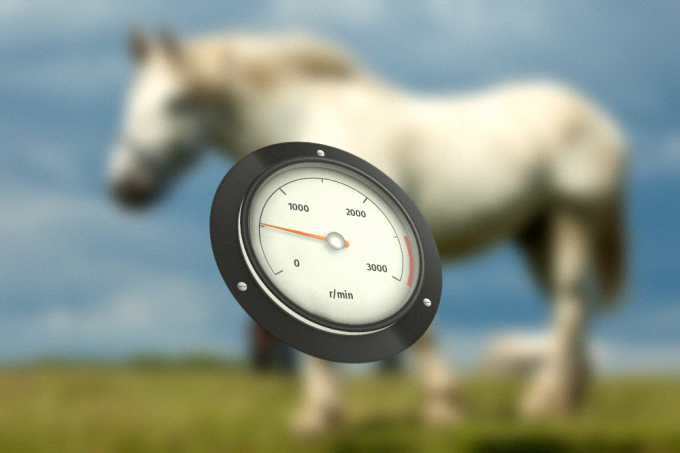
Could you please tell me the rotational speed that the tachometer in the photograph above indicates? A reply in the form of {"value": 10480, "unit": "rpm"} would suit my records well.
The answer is {"value": 500, "unit": "rpm"}
